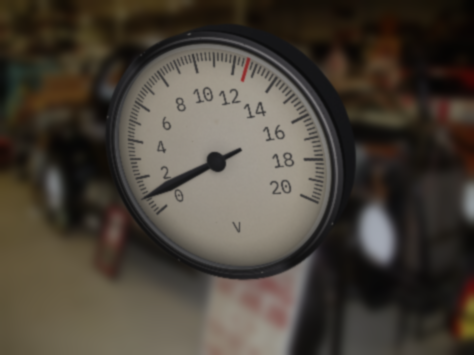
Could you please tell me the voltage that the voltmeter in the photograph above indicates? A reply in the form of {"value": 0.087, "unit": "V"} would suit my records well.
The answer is {"value": 1, "unit": "V"}
